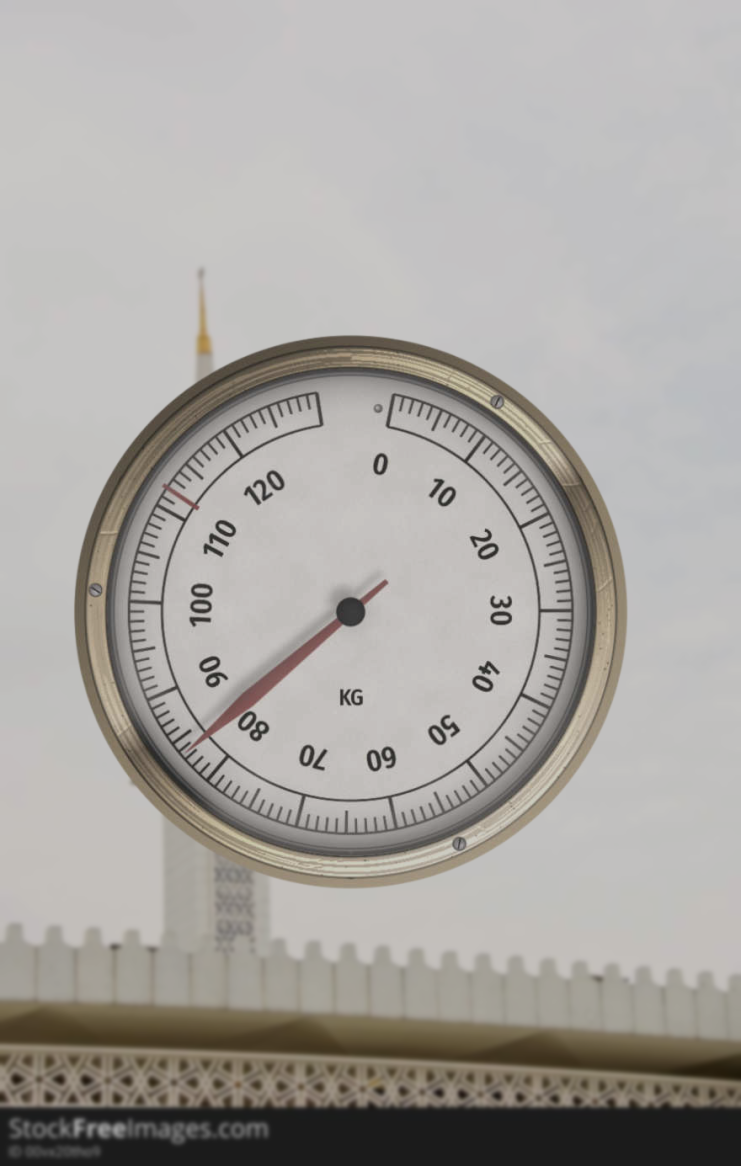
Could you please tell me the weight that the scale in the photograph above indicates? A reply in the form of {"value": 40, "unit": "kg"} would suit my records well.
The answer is {"value": 83.5, "unit": "kg"}
